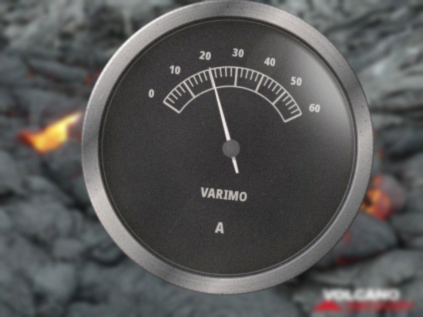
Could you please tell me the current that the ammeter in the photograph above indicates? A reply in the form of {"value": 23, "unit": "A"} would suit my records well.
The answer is {"value": 20, "unit": "A"}
